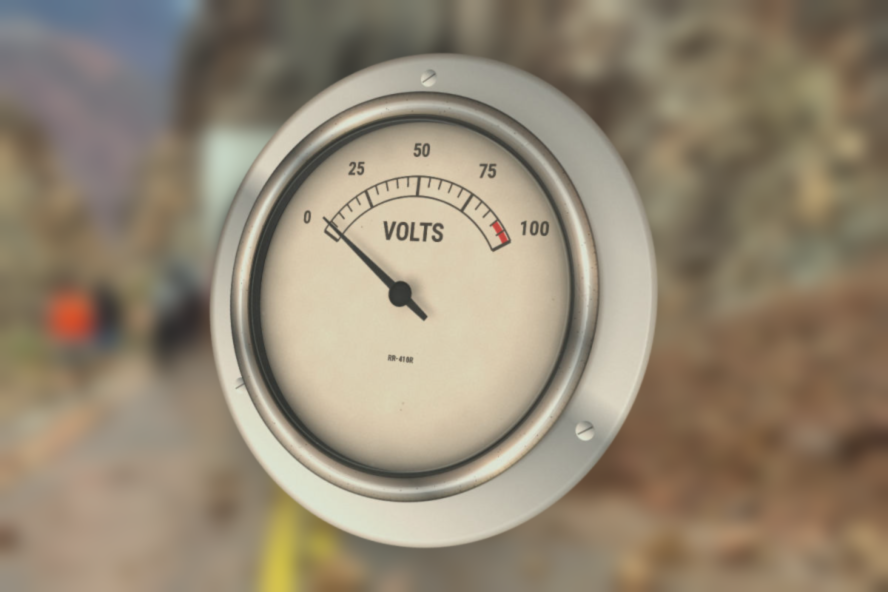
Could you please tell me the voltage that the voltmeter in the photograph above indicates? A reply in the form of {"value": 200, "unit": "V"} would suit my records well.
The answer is {"value": 5, "unit": "V"}
